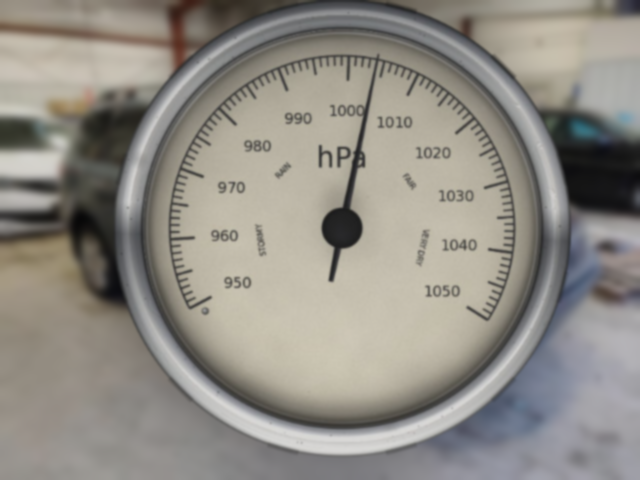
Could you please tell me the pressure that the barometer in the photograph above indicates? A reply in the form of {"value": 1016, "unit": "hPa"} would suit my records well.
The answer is {"value": 1004, "unit": "hPa"}
